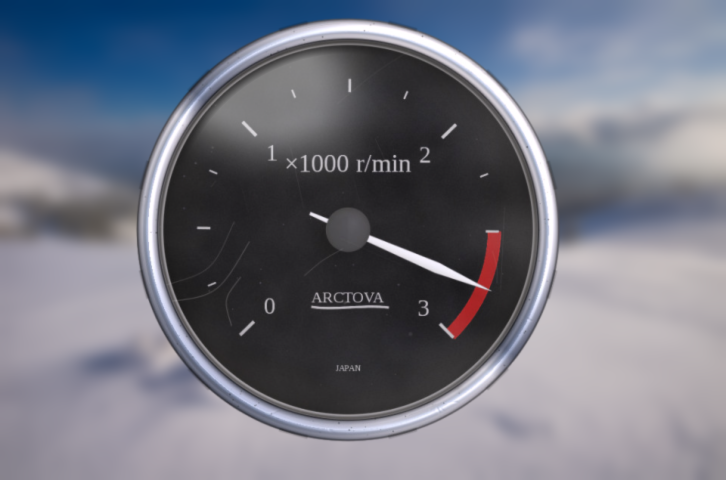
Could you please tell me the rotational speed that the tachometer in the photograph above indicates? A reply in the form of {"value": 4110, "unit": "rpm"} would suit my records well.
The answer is {"value": 2750, "unit": "rpm"}
